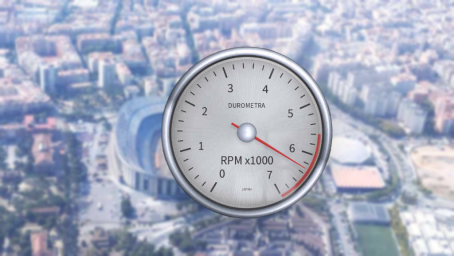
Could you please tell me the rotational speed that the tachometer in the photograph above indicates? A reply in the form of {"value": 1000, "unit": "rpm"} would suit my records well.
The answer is {"value": 6300, "unit": "rpm"}
